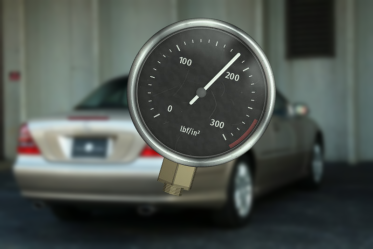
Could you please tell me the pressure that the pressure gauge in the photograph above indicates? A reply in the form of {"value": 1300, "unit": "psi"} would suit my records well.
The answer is {"value": 180, "unit": "psi"}
